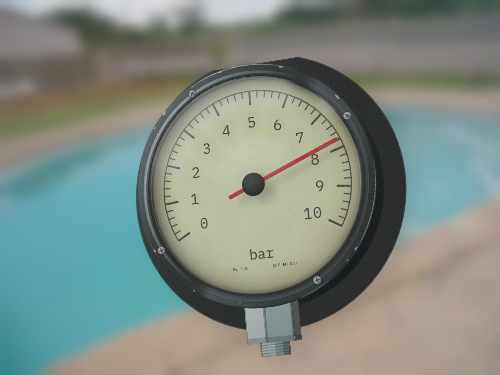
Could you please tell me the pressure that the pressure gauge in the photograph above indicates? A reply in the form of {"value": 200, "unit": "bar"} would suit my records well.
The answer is {"value": 7.8, "unit": "bar"}
